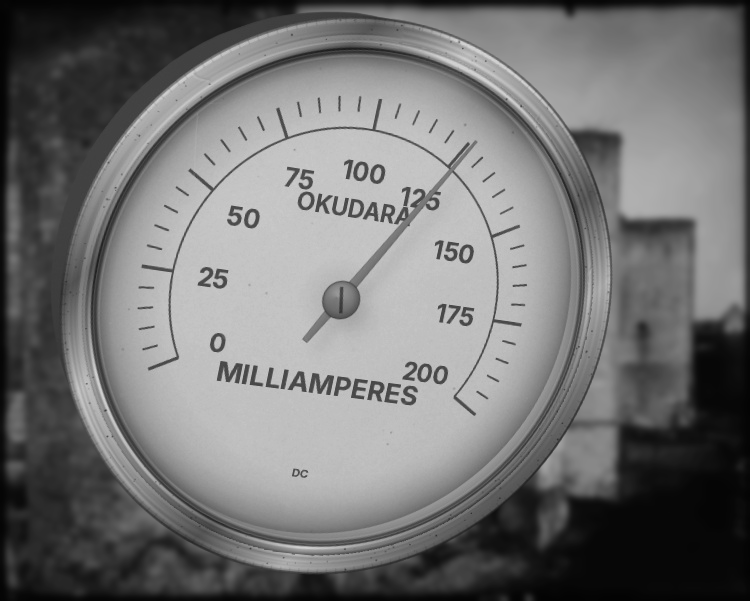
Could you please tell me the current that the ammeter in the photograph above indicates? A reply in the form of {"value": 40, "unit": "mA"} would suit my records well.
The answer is {"value": 125, "unit": "mA"}
